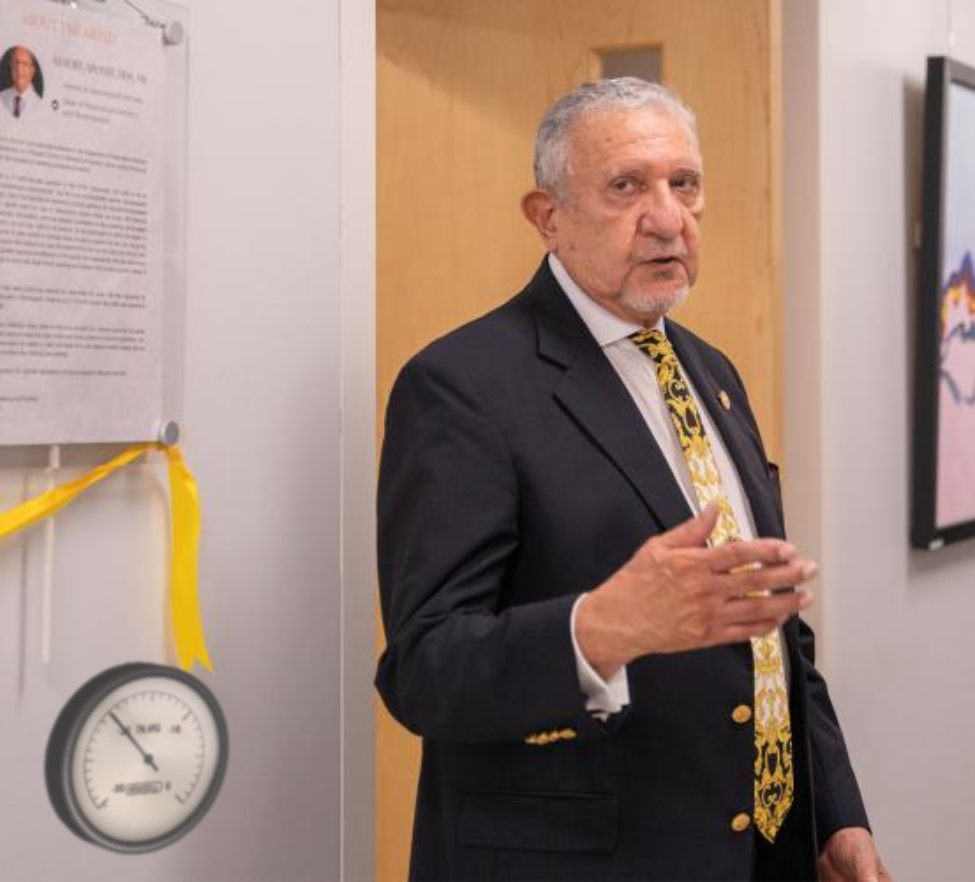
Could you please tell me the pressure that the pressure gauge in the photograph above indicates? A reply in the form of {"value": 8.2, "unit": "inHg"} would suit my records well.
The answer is {"value": -20, "unit": "inHg"}
